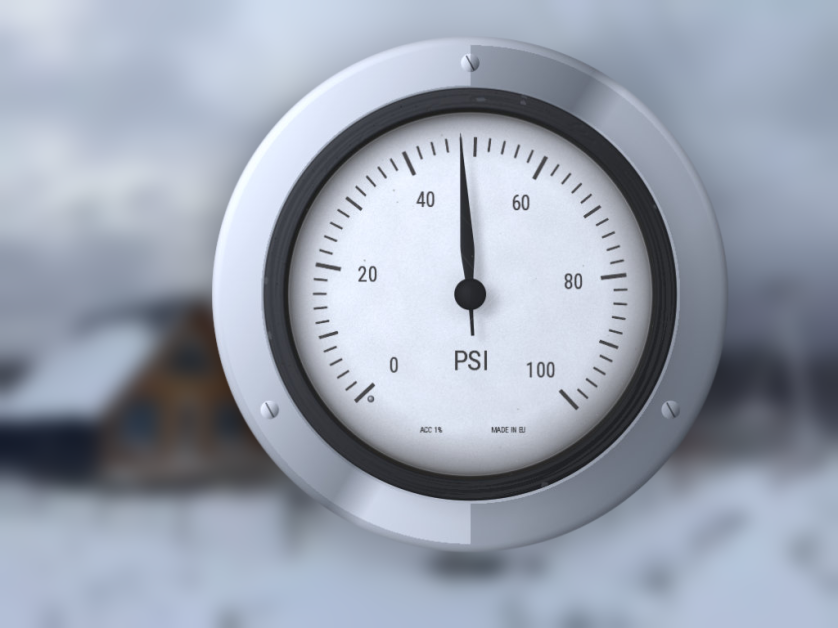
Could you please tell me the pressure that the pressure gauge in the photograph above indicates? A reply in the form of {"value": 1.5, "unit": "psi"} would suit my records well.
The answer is {"value": 48, "unit": "psi"}
